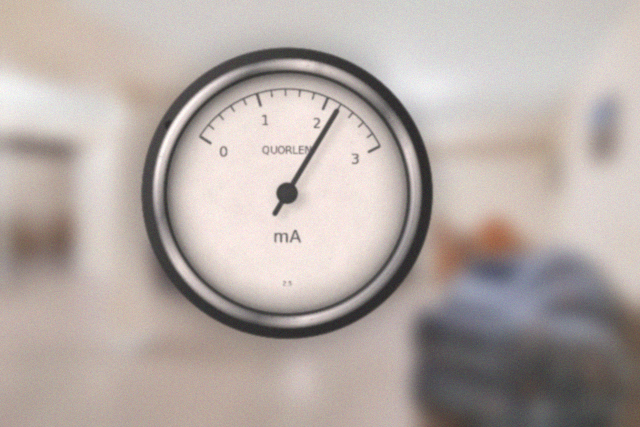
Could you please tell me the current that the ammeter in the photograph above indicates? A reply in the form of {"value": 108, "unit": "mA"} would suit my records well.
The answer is {"value": 2.2, "unit": "mA"}
